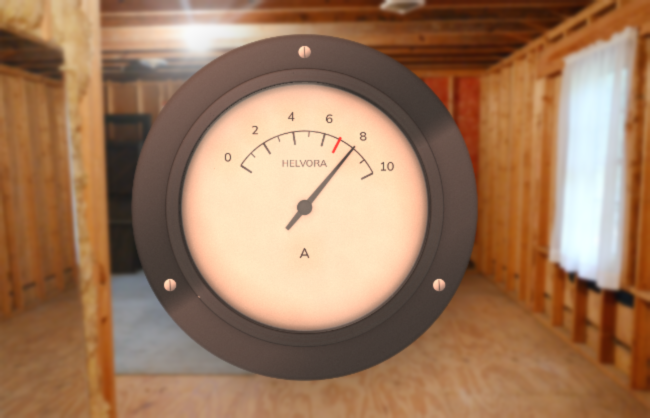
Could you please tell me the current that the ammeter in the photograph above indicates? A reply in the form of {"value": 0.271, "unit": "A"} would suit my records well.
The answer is {"value": 8, "unit": "A"}
